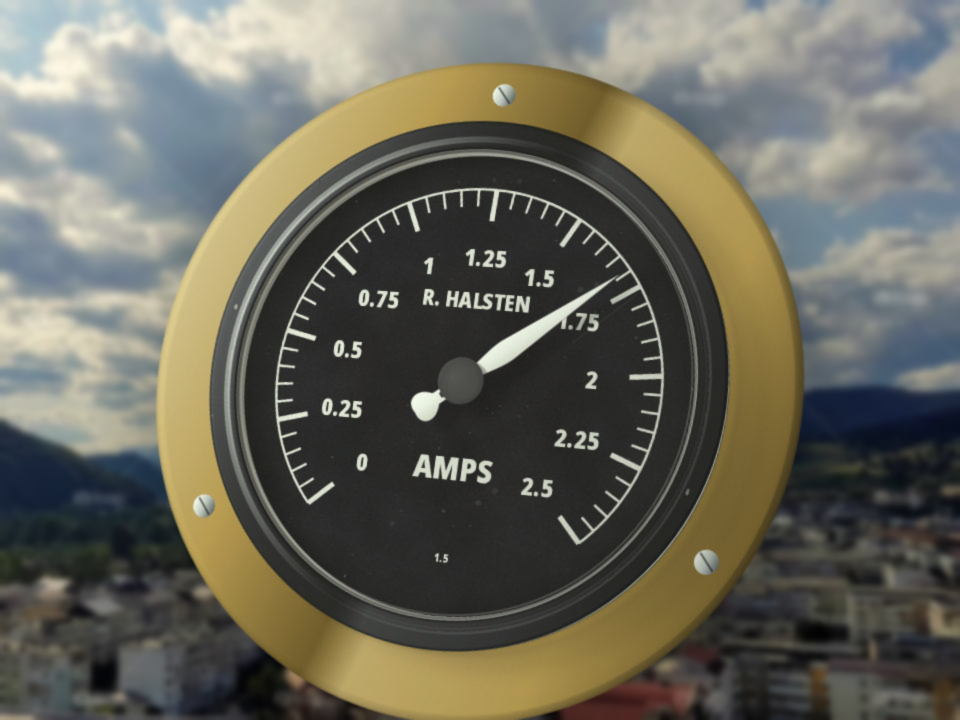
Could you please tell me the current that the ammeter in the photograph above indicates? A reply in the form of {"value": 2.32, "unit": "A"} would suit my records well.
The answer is {"value": 1.7, "unit": "A"}
